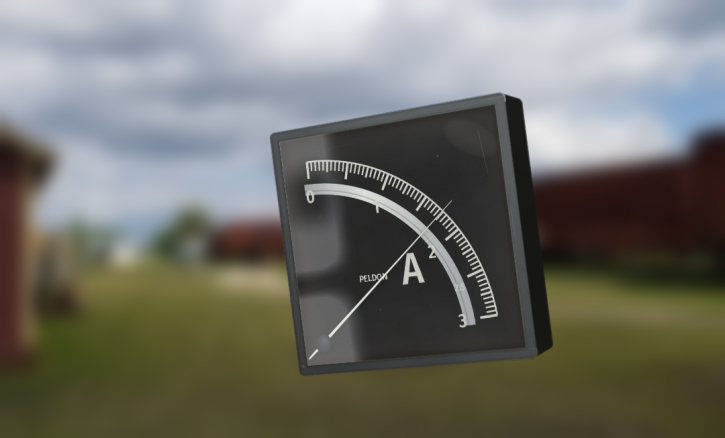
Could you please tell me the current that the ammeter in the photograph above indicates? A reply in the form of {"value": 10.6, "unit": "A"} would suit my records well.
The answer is {"value": 1.75, "unit": "A"}
